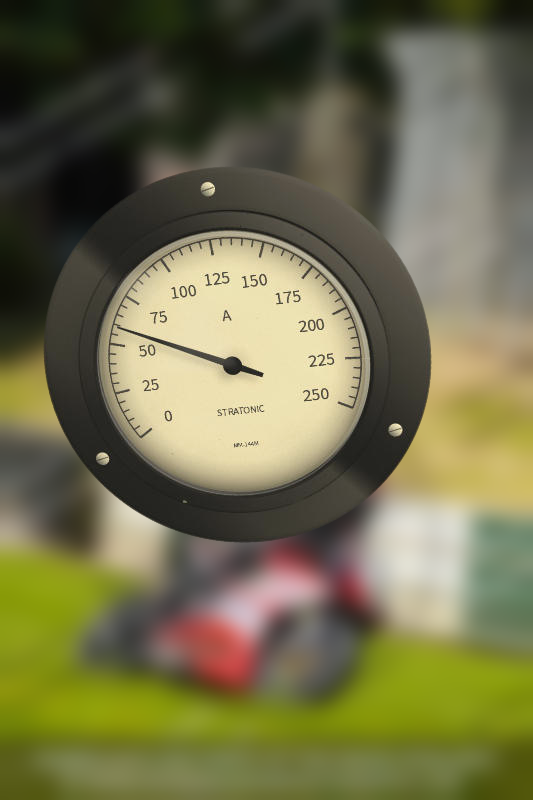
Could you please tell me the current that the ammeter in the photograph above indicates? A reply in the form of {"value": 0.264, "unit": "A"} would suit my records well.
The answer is {"value": 60, "unit": "A"}
